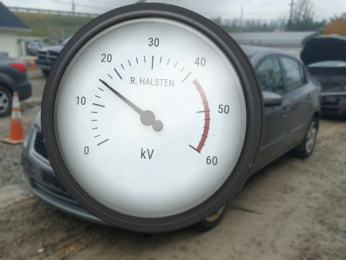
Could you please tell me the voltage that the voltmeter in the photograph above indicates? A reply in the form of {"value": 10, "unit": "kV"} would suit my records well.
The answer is {"value": 16, "unit": "kV"}
